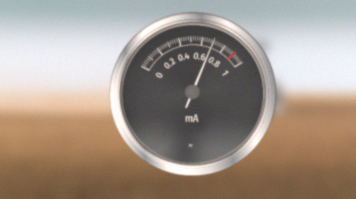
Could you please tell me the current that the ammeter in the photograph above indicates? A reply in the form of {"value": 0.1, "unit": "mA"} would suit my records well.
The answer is {"value": 0.7, "unit": "mA"}
